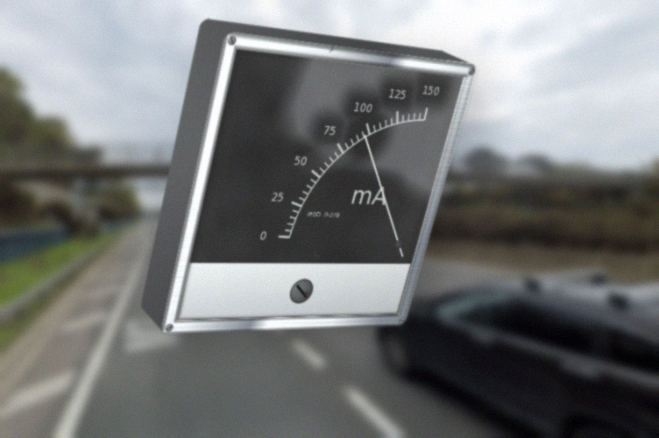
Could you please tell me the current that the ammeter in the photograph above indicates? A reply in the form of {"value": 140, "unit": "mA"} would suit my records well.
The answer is {"value": 95, "unit": "mA"}
